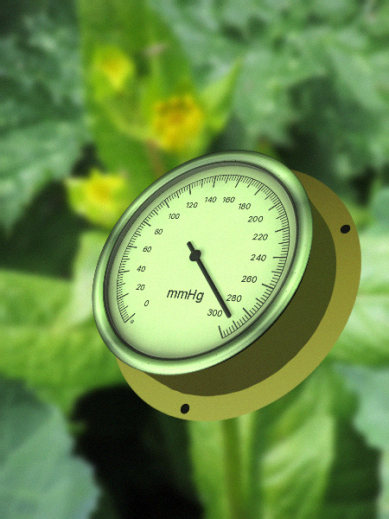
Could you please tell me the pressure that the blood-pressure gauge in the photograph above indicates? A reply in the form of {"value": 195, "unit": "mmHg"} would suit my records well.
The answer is {"value": 290, "unit": "mmHg"}
